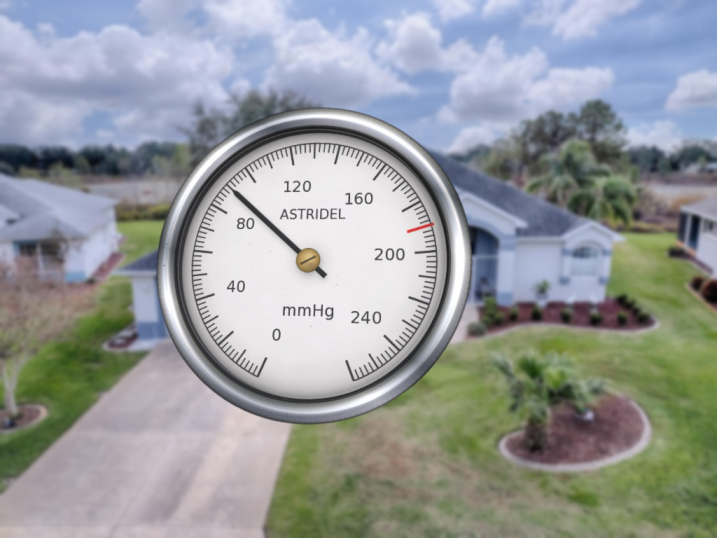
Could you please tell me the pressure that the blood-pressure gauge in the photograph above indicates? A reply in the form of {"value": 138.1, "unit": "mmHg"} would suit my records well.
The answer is {"value": 90, "unit": "mmHg"}
